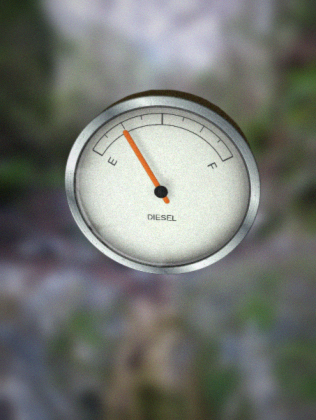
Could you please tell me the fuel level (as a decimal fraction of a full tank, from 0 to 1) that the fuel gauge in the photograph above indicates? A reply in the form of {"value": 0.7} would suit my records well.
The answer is {"value": 0.25}
